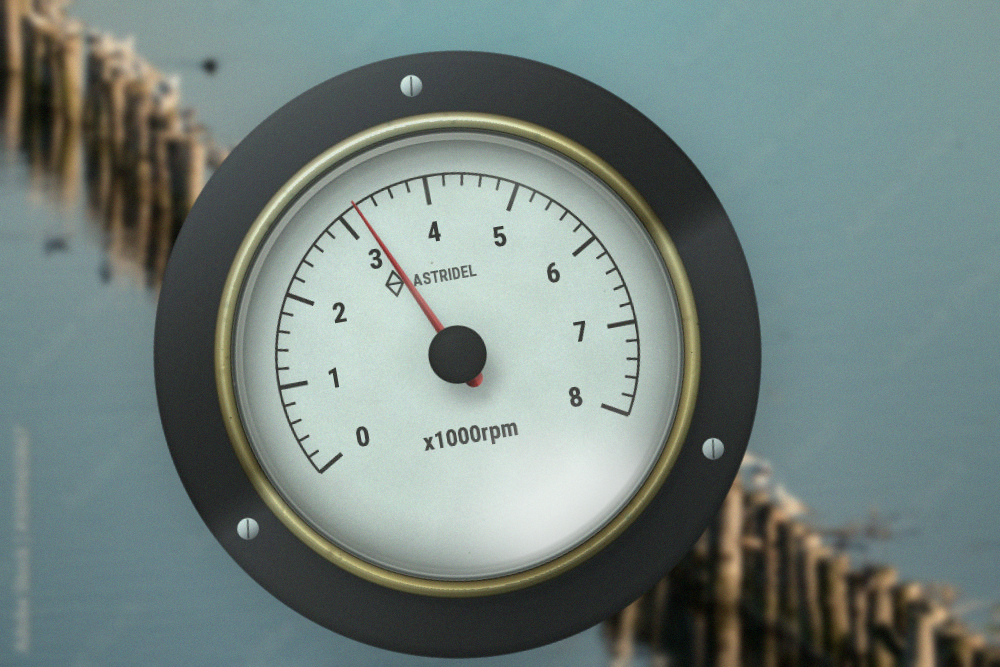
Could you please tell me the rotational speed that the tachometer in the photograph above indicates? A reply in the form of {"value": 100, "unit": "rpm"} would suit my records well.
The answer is {"value": 3200, "unit": "rpm"}
